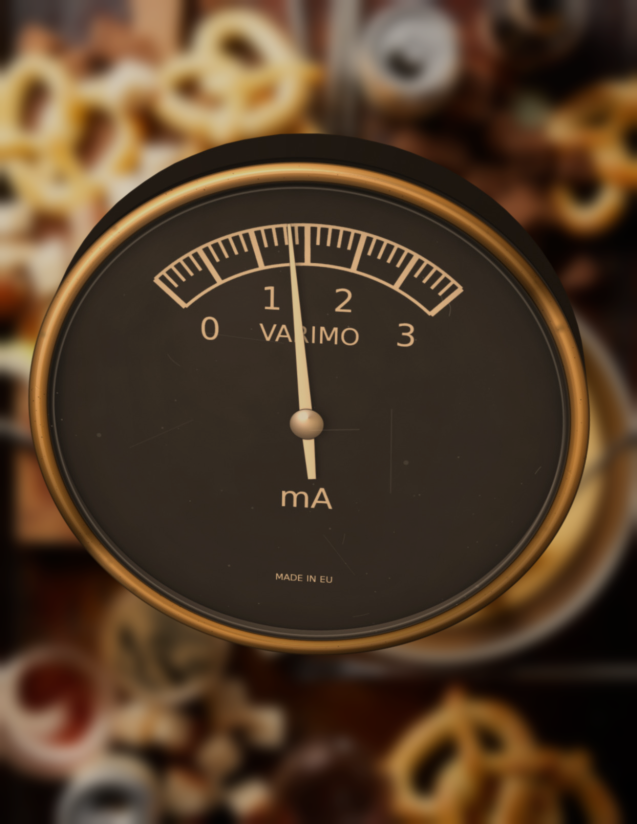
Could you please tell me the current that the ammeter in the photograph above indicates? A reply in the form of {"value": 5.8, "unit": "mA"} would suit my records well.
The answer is {"value": 1.35, "unit": "mA"}
